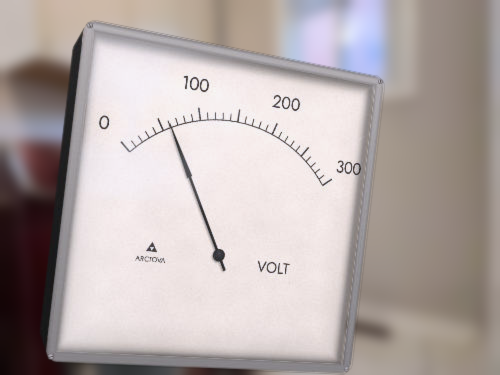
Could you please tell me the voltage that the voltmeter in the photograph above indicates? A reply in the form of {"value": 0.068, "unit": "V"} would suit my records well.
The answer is {"value": 60, "unit": "V"}
